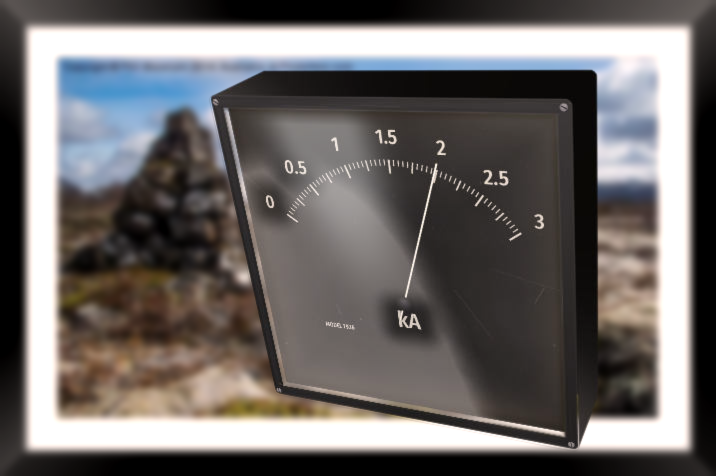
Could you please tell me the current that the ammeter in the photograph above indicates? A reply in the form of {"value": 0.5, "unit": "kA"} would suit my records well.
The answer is {"value": 2, "unit": "kA"}
